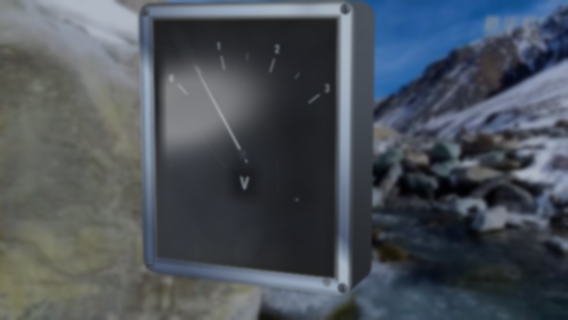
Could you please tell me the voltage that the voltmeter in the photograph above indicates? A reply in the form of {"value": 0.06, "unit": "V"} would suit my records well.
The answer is {"value": 0.5, "unit": "V"}
